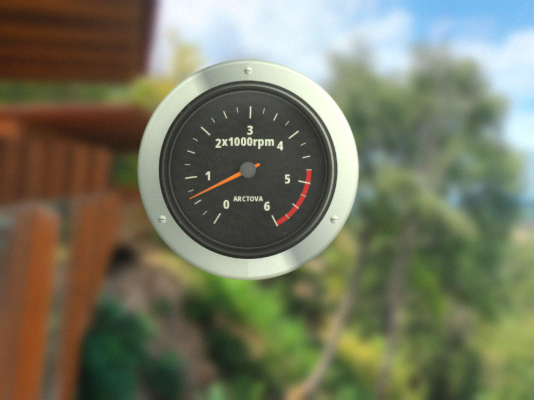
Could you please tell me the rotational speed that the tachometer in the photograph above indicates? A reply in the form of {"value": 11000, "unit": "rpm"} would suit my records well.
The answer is {"value": 625, "unit": "rpm"}
